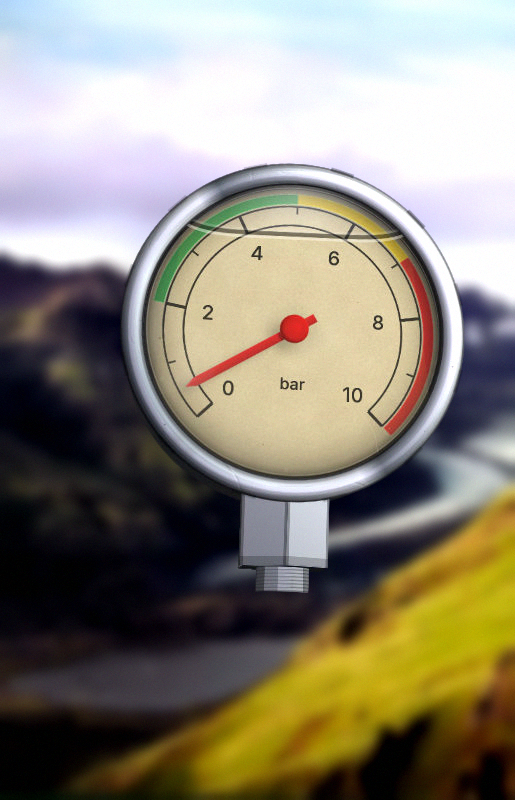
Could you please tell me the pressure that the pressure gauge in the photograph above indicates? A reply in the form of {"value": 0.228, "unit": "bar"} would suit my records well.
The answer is {"value": 0.5, "unit": "bar"}
